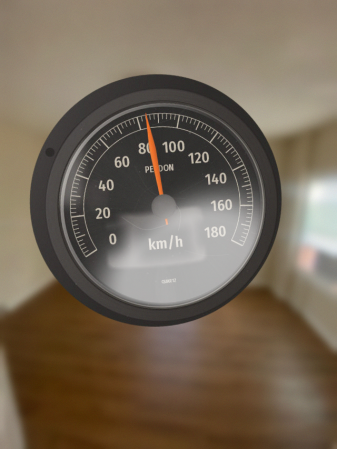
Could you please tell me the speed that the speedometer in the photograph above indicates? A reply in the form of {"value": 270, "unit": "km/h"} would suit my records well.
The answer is {"value": 84, "unit": "km/h"}
